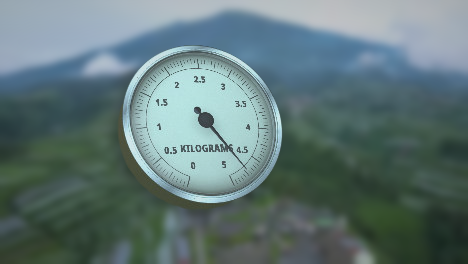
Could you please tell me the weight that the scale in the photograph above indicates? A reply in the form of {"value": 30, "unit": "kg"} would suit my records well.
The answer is {"value": 4.75, "unit": "kg"}
